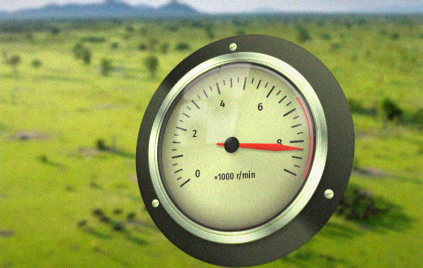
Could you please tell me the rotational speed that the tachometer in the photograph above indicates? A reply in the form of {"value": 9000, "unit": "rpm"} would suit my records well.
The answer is {"value": 8250, "unit": "rpm"}
